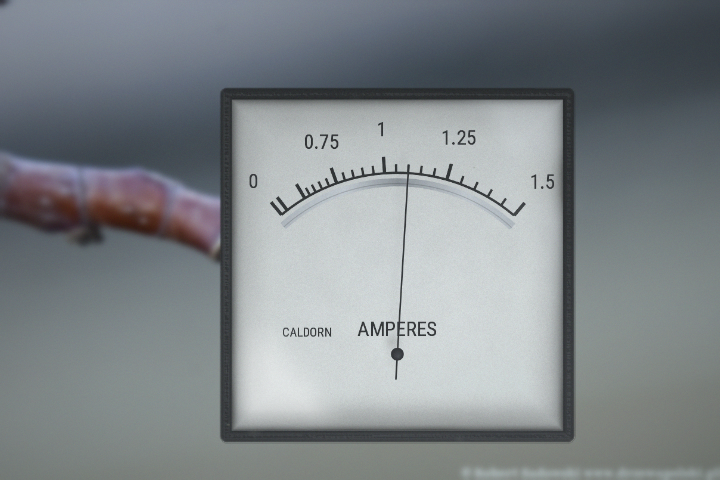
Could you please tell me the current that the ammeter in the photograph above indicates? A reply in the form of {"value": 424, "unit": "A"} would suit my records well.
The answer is {"value": 1.1, "unit": "A"}
